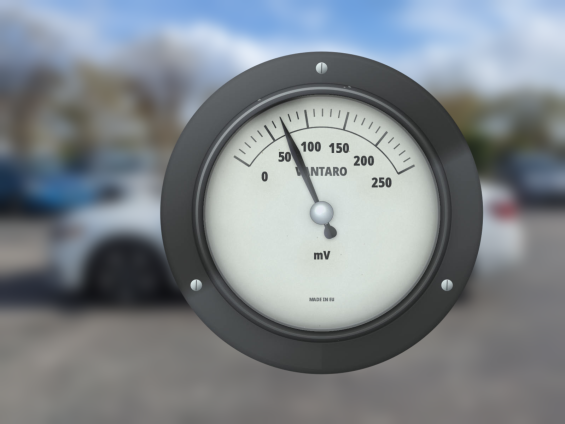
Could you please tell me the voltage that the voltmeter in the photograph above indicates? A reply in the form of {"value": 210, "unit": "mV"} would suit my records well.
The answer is {"value": 70, "unit": "mV"}
